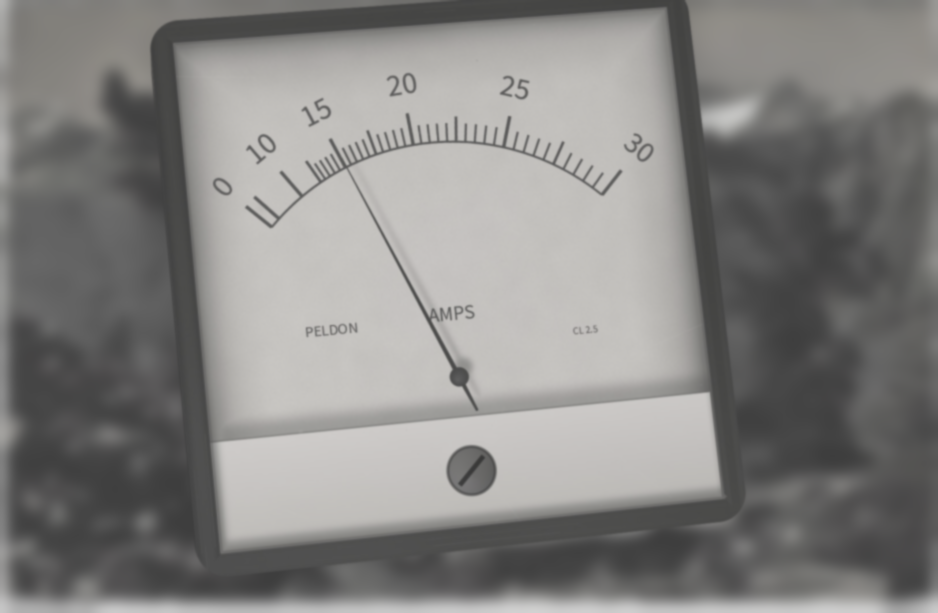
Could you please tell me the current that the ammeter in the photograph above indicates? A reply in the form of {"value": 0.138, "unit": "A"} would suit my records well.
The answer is {"value": 15, "unit": "A"}
